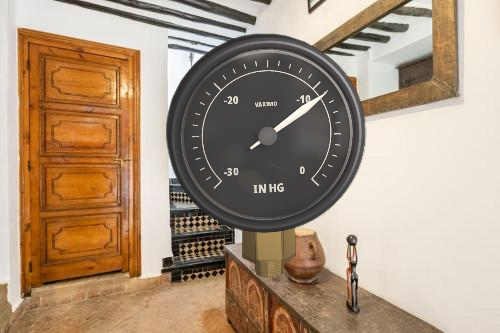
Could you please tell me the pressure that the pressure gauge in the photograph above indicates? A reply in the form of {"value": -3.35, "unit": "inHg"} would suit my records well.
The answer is {"value": -9, "unit": "inHg"}
